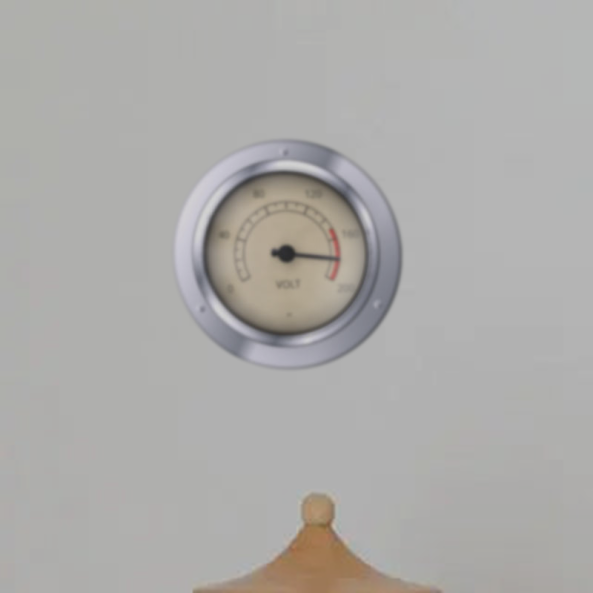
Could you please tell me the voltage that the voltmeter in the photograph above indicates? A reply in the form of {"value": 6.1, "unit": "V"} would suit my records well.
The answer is {"value": 180, "unit": "V"}
